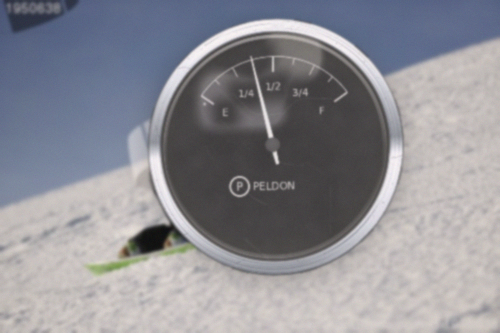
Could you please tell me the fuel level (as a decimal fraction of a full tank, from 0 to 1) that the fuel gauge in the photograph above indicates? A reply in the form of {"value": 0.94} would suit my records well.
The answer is {"value": 0.375}
